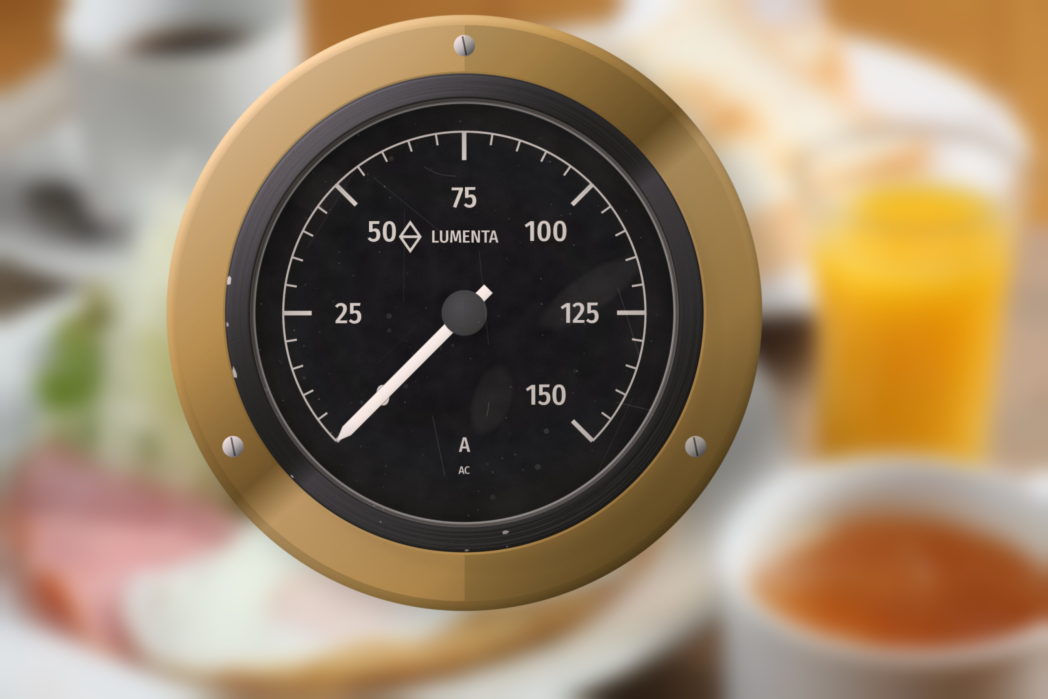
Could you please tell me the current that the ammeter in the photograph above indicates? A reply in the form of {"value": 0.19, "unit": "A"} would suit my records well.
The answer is {"value": 0, "unit": "A"}
